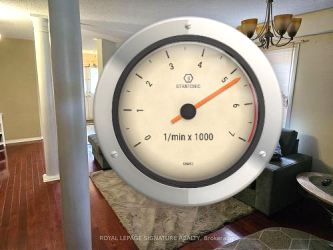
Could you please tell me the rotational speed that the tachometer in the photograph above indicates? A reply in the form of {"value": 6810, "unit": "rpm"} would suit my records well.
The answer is {"value": 5250, "unit": "rpm"}
